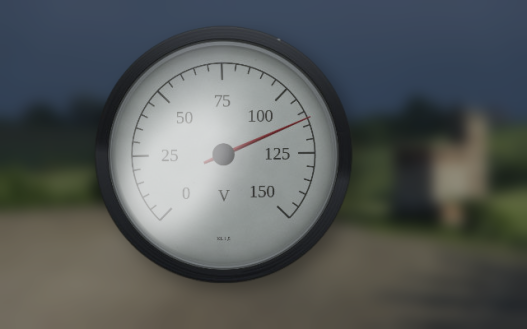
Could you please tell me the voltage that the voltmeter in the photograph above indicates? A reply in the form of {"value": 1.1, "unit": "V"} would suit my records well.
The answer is {"value": 112.5, "unit": "V"}
